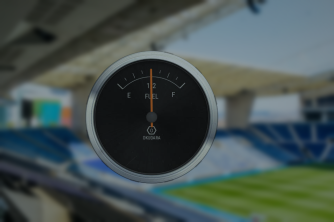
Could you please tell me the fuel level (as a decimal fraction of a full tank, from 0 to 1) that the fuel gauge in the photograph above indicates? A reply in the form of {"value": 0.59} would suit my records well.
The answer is {"value": 0.5}
